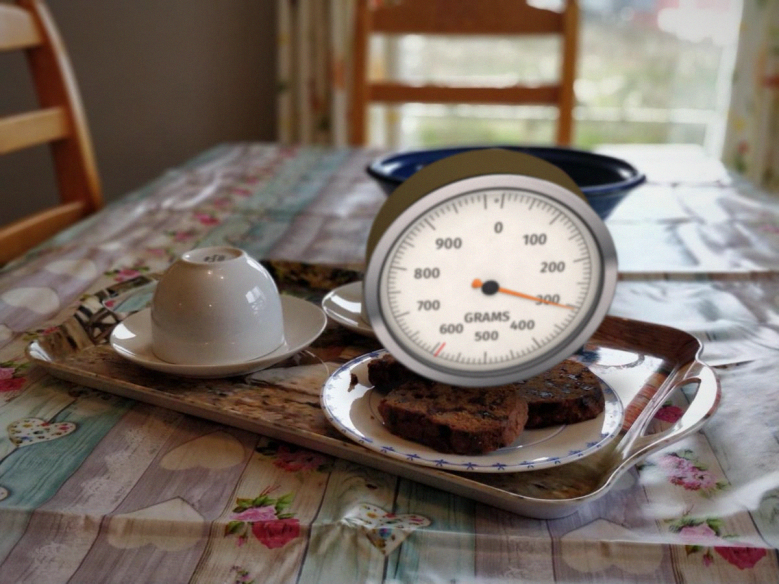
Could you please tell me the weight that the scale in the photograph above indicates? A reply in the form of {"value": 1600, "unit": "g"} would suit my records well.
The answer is {"value": 300, "unit": "g"}
